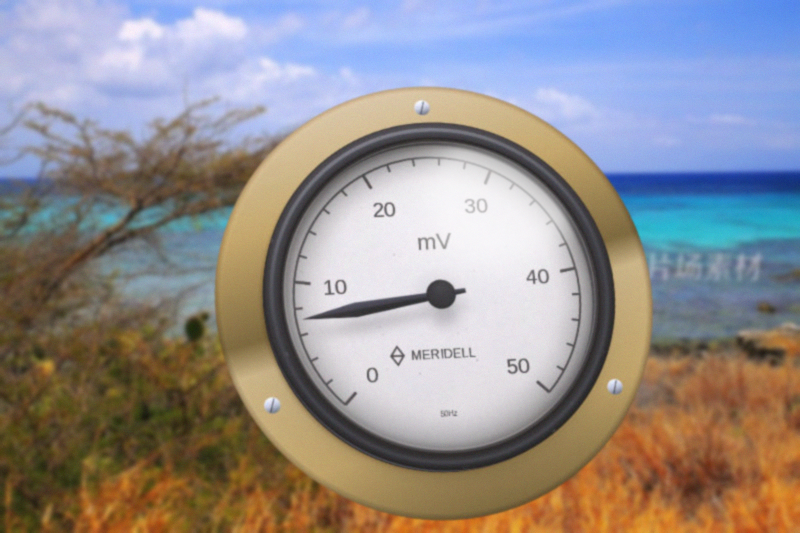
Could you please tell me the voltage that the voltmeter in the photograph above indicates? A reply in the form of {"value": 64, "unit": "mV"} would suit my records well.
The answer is {"value": 7, "unit": "mV"}
